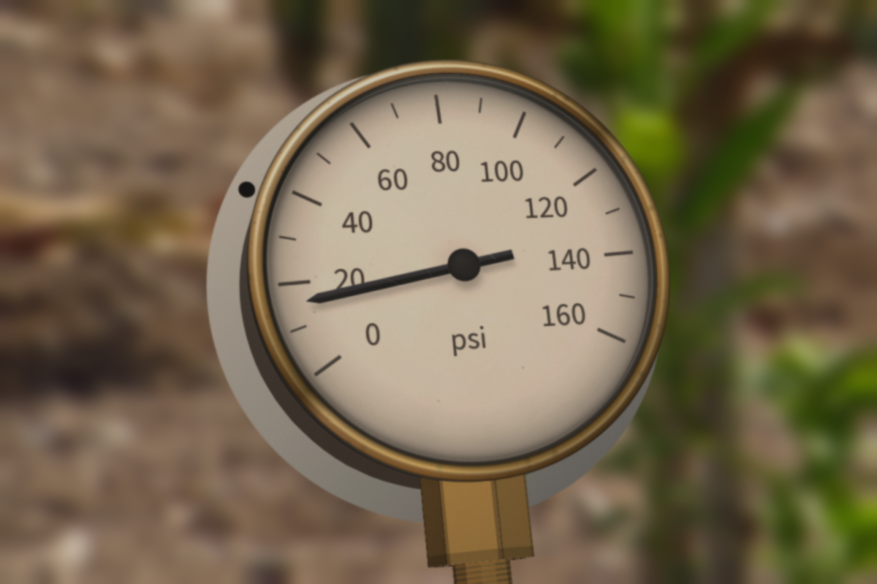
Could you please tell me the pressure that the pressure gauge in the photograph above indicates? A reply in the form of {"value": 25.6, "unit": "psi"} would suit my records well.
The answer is {"value": 15, "unit": "psi"}
